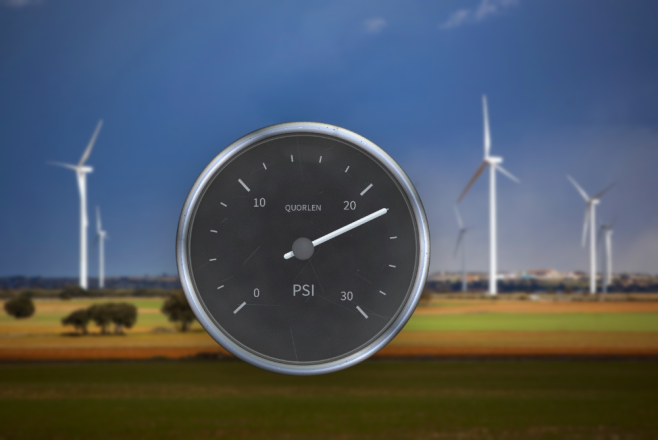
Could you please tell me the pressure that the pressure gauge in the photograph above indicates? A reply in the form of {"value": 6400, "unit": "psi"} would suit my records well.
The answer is {"value": 22, "unit": "psi"}
